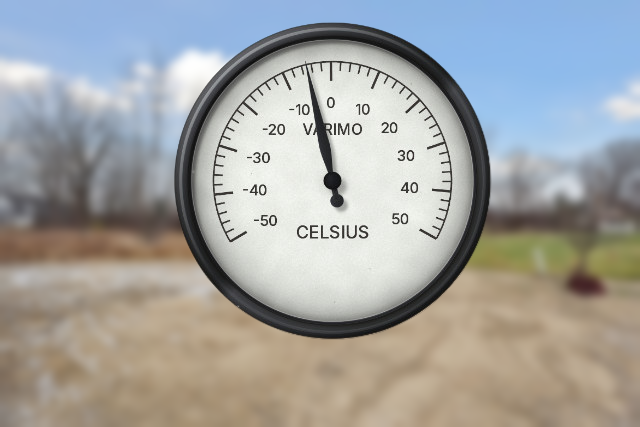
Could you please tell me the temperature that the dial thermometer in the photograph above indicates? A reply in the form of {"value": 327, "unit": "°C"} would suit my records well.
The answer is {"value": -5, "unit": "°C"}
